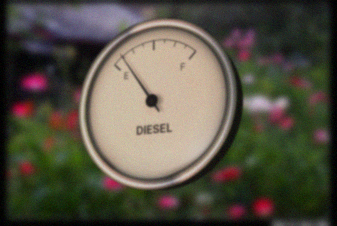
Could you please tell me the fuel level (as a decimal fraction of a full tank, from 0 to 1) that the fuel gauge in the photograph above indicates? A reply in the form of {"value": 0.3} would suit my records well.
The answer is {"value": 0.125}
